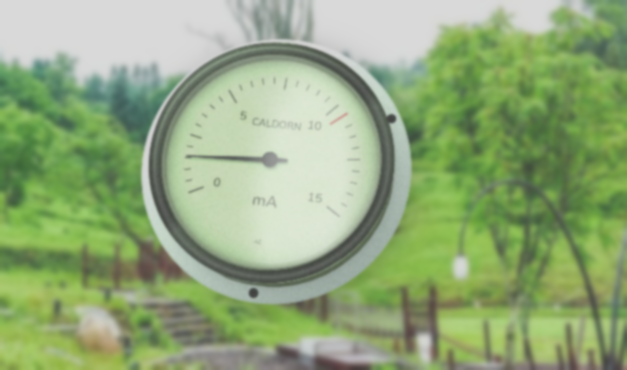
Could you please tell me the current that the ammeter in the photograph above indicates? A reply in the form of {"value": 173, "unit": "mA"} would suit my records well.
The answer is {"value": 1.5, "unit": "mA"}
